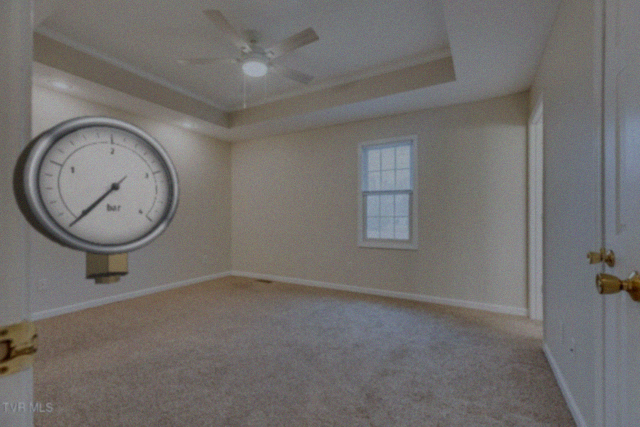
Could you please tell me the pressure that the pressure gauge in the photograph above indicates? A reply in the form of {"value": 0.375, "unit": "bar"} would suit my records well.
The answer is {"value": 0, "unit": "bar"}
